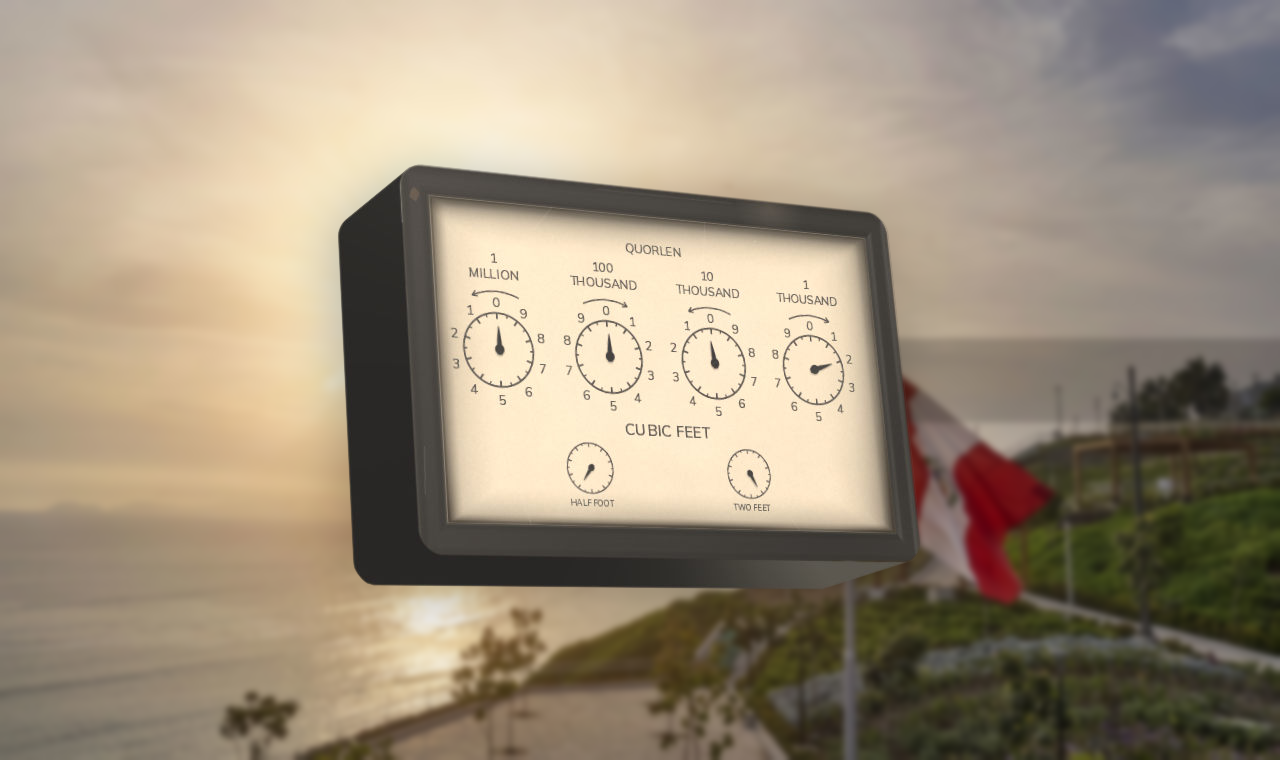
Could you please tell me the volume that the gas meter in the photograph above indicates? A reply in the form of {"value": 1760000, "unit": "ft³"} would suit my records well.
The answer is {"value": 200, "unit": "ft³"}
